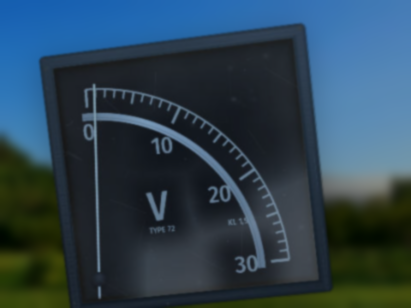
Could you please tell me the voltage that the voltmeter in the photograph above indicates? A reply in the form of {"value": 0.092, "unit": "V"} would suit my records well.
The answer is {"value": 1, "unit": "V"}
